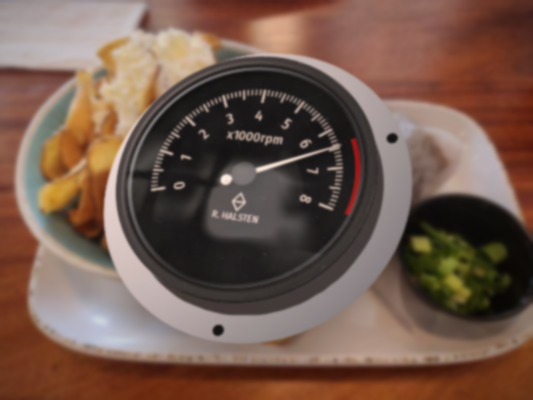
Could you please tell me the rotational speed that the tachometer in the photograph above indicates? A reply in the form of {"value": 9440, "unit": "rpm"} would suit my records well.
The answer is {"value": 6500, "unit": "rpm"}
